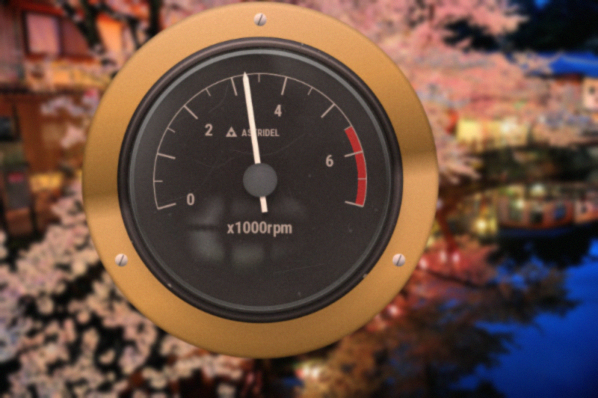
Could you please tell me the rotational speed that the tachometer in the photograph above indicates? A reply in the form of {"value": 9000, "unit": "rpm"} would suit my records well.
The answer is {"value": 3250, "unit": "rpm"}
